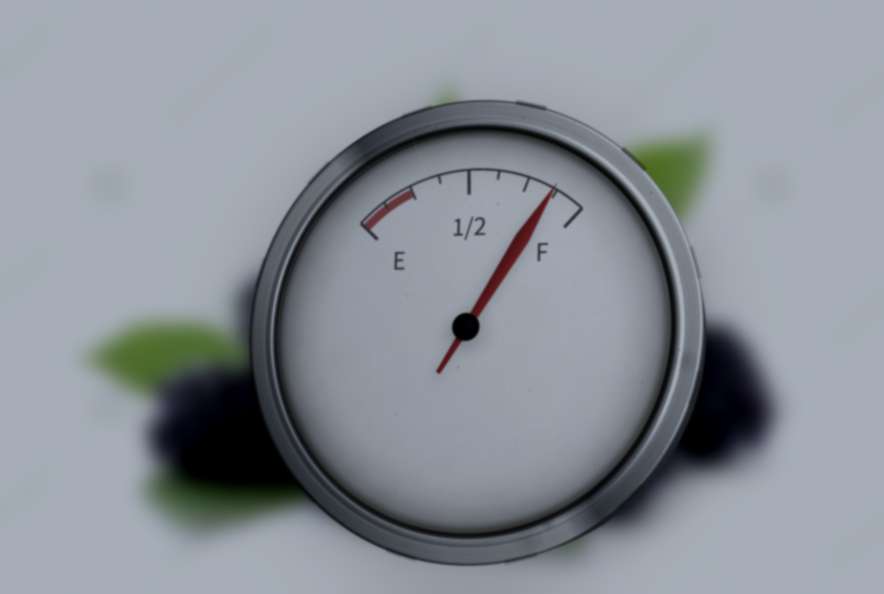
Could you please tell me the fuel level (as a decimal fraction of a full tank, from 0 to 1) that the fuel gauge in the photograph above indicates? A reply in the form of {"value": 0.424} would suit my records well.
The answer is {"value": 0.875}
